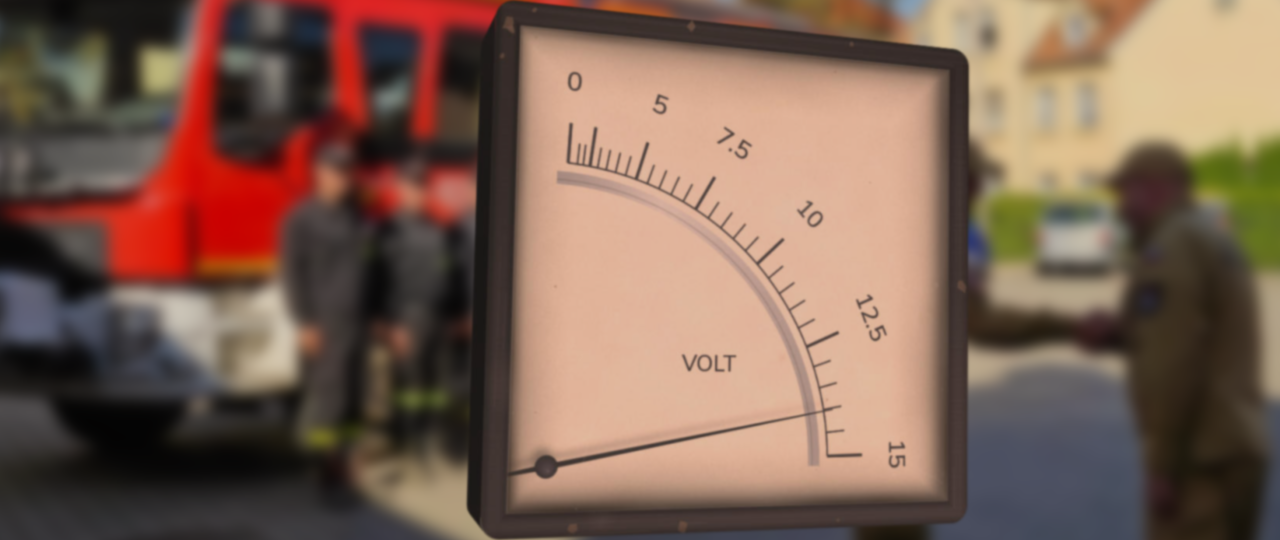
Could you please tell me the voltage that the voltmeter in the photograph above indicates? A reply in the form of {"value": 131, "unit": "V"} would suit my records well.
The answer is {"value": 14, "unit": "V"}
